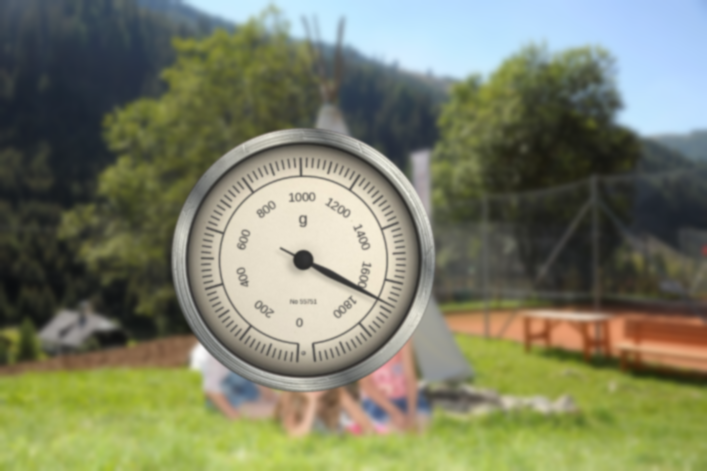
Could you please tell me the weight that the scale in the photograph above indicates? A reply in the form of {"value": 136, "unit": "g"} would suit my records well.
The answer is {"value": 1680, "unit": "g"}
